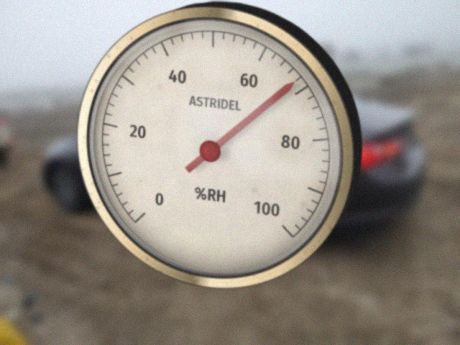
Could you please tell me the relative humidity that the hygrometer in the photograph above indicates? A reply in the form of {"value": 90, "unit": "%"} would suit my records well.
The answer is {"value": 68, "unit": "%"}
